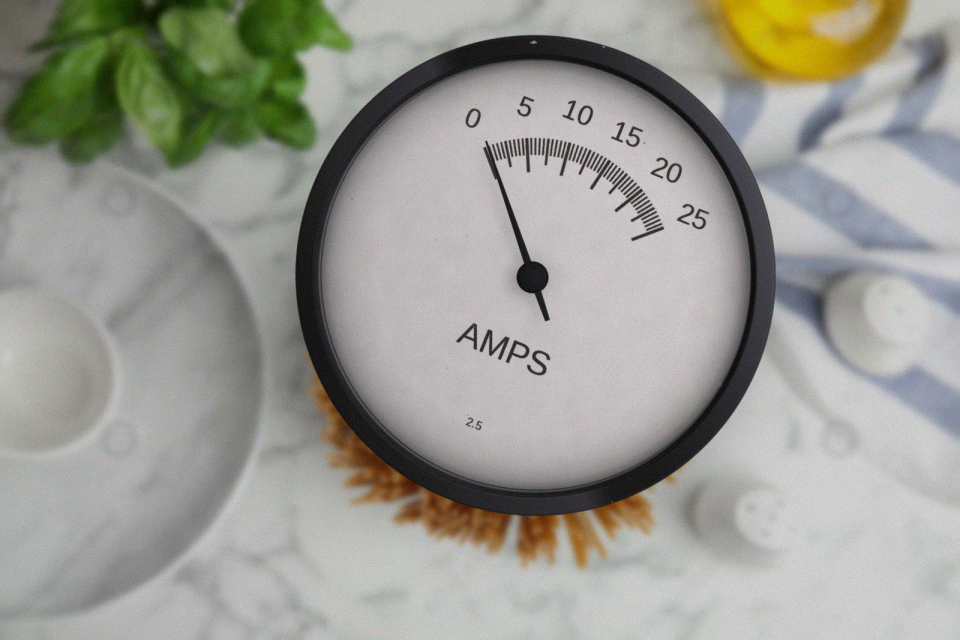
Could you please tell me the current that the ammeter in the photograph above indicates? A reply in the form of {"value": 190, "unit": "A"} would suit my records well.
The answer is {"value": 0.5, "unit": "A"}
